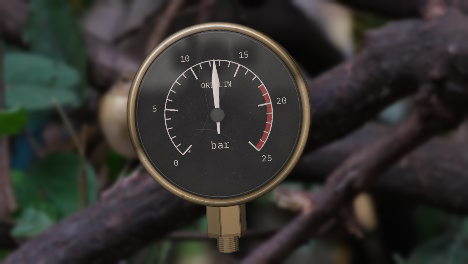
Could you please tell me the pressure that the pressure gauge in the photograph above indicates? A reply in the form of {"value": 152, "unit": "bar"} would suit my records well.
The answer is {"value": 12.5, "unit": "bar"}
